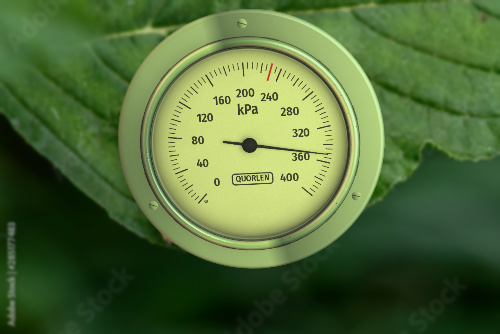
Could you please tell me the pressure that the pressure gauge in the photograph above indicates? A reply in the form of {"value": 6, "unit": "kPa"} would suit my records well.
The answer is {"value": 350, "unit": "kPa"}
